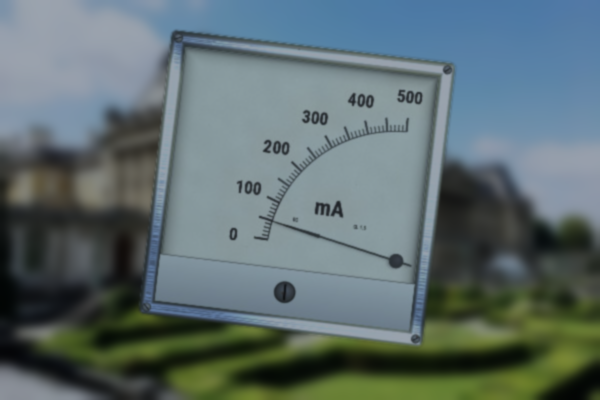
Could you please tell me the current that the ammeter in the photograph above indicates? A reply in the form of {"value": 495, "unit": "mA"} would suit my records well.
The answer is {"value": 50, "unit": "mA"}
